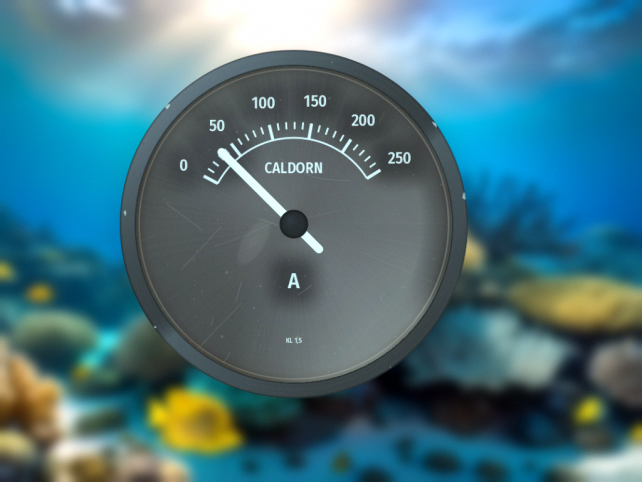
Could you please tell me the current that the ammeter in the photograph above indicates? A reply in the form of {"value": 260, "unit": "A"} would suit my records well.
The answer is {"value": 35, "unit": "A"}
